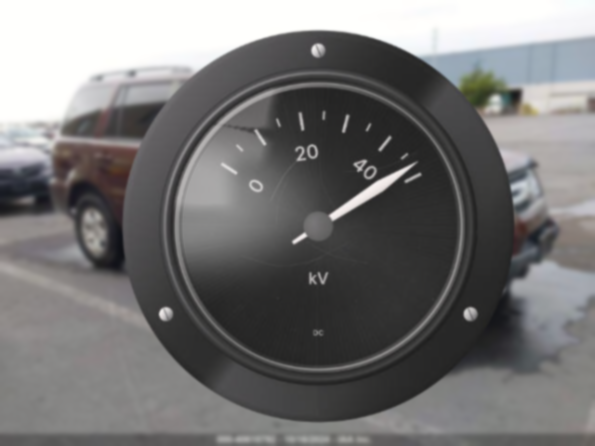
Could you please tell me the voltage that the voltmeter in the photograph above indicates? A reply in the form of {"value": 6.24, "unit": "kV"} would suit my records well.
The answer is {"value": 47.5, "unit": "kV"}
